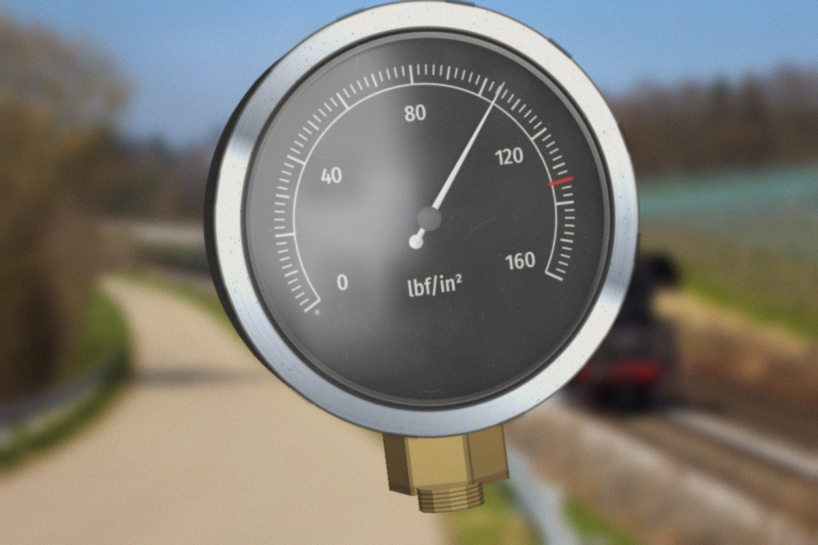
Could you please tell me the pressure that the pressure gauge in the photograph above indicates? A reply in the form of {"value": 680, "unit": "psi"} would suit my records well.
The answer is {"value": 104, "unit": "psi"}
